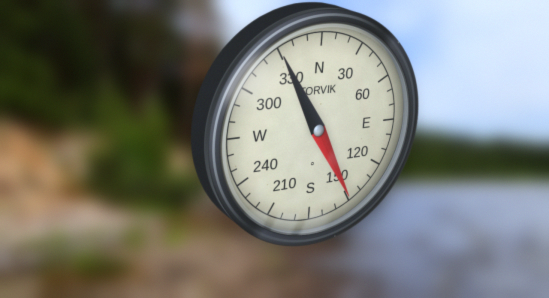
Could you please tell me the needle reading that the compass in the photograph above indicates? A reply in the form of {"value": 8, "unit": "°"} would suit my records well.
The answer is {"value": 150, "unit": "°"}
